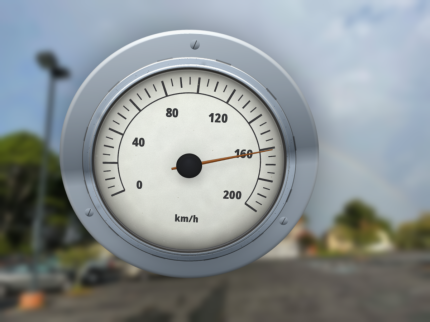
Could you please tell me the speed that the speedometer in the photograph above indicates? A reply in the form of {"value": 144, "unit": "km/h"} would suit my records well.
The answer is {"value": 160, "unit": "km/h"}
